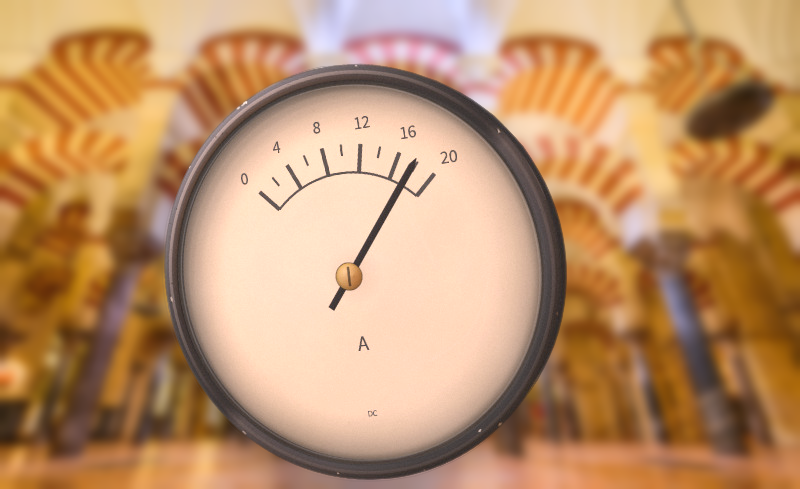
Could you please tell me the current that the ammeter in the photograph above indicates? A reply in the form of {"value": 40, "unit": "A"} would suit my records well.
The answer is {"value": 18, "unit": "A"}
